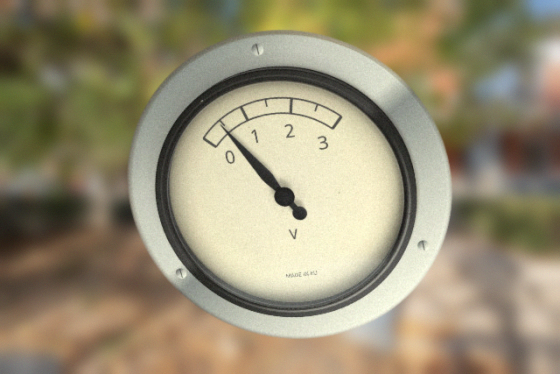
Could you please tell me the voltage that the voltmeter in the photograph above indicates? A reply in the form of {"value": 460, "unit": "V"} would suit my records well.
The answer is {"value": 0.5, "unit": "V"}
